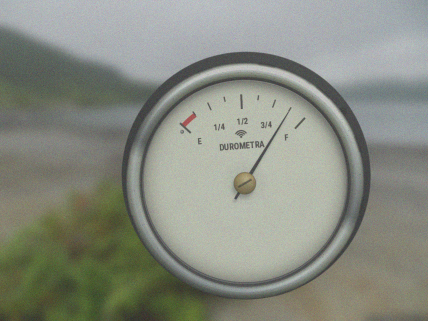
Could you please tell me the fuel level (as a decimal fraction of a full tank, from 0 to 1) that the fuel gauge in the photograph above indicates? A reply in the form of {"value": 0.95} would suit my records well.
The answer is {"value": 0.875}
